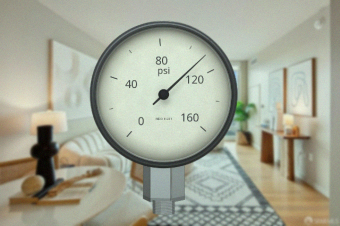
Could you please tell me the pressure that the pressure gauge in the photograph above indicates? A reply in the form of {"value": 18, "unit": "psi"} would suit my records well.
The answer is {"value": 110, "unit": "psi"}
